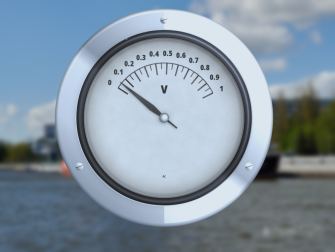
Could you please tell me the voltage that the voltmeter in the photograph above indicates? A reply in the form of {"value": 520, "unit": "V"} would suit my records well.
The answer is {"value": 0.05, "unit": "V"}
